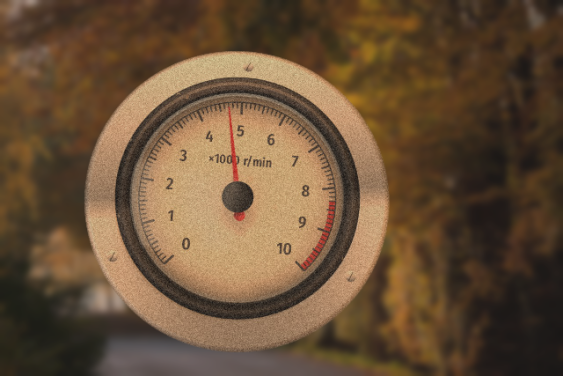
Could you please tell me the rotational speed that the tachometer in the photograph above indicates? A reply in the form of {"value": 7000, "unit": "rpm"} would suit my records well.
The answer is {"value": 4700, "unit": "rpm"}
